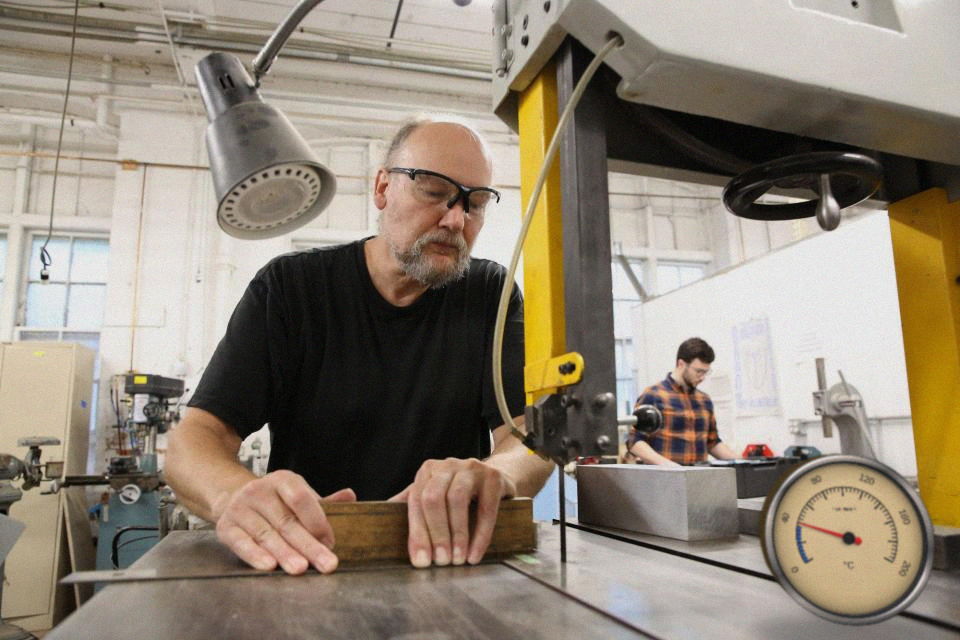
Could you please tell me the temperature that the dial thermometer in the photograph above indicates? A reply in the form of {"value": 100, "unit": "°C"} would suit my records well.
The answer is {"value": 40, "unit": "°C"}
